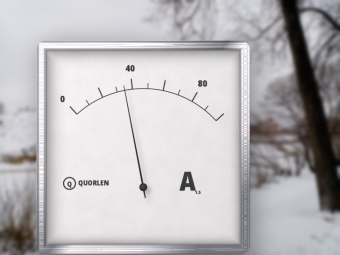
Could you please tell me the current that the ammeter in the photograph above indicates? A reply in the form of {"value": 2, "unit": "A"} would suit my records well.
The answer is {"value": 35, "unit": "A"}
